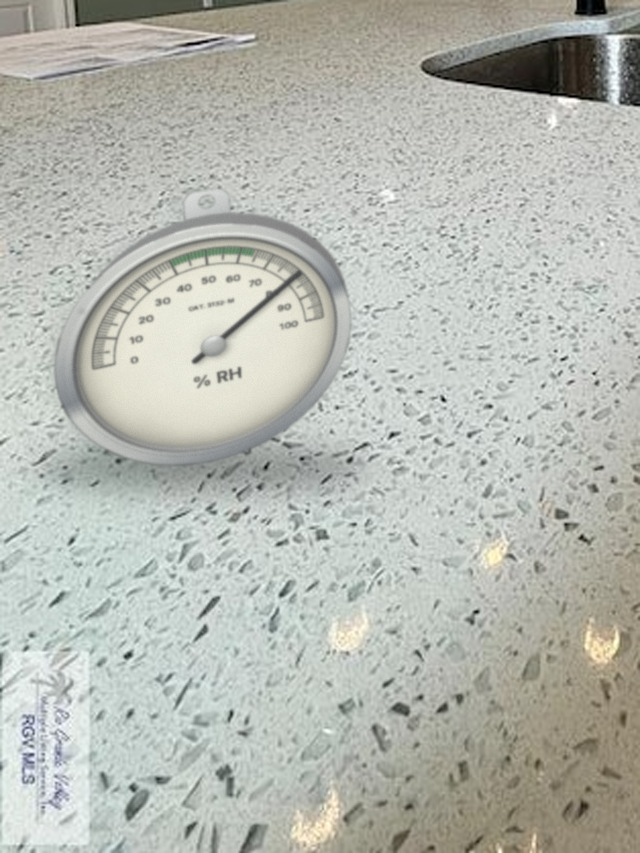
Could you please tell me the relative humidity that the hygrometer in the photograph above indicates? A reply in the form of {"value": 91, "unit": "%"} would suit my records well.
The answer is {"value": 80, "unit": "%"}
